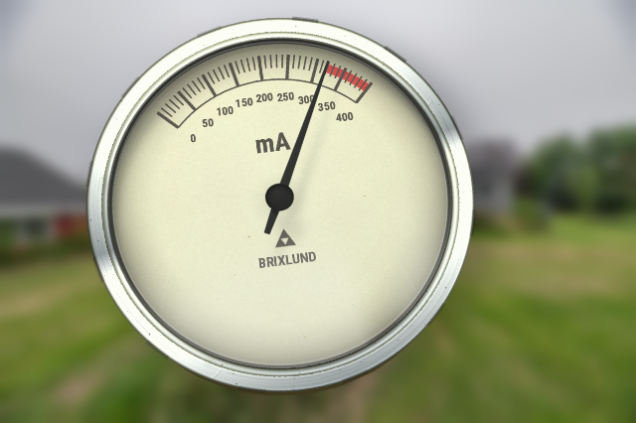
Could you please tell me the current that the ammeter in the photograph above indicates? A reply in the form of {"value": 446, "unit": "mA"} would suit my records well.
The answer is {"value": 320, "unit": "mA"}
